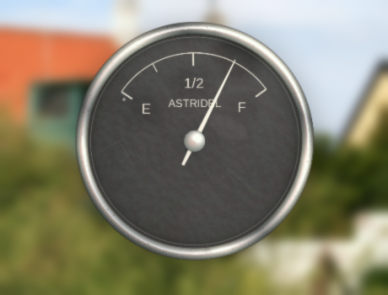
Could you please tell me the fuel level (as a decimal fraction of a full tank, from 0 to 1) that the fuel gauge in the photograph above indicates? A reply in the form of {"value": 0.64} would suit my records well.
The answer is {"value": 0.75}
